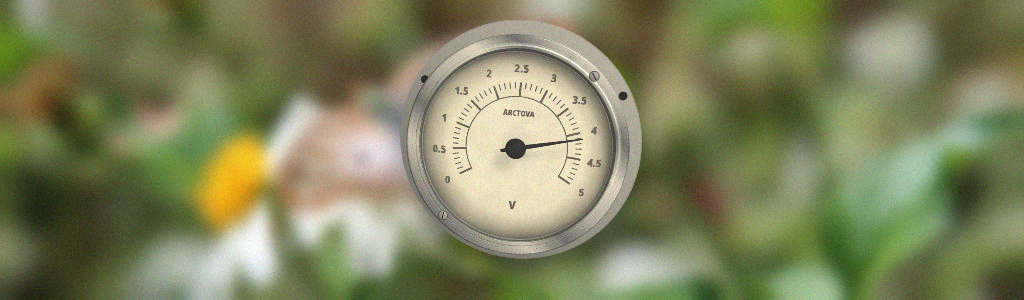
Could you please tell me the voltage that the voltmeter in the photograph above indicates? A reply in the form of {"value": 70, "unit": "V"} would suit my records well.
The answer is {"value": 4.1, "unit": "V"}
